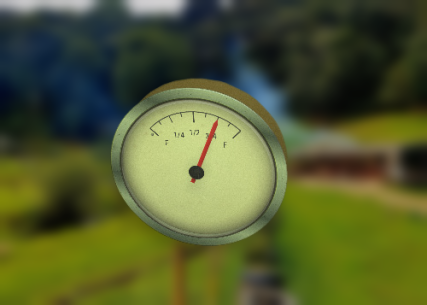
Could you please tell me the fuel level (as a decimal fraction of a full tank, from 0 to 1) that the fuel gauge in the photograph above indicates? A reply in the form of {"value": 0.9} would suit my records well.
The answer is {"value": 0.75}
